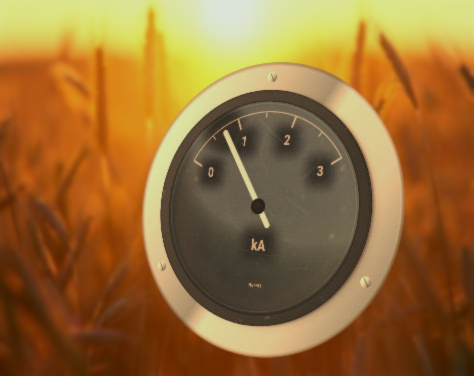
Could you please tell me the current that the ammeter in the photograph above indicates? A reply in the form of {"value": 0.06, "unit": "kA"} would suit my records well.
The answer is {"value": 0.75, "unit": "kA"}
